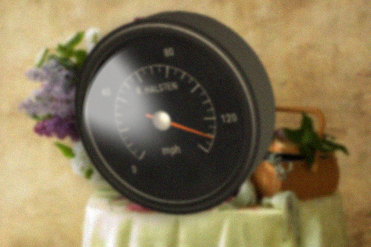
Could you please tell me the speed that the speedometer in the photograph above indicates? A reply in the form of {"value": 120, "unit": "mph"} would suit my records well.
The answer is {"value": 130, "unit": "mph"}
